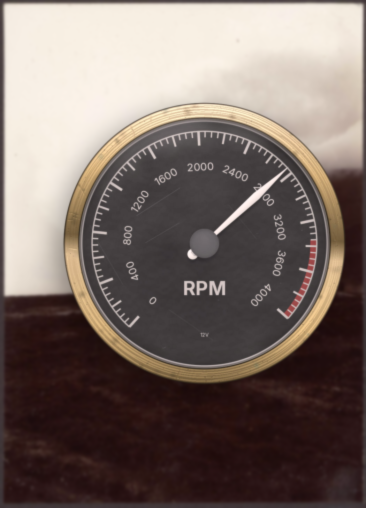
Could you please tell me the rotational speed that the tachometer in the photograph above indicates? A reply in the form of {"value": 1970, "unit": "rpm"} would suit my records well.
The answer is {"value": 2750, "unit": "rpm"}
